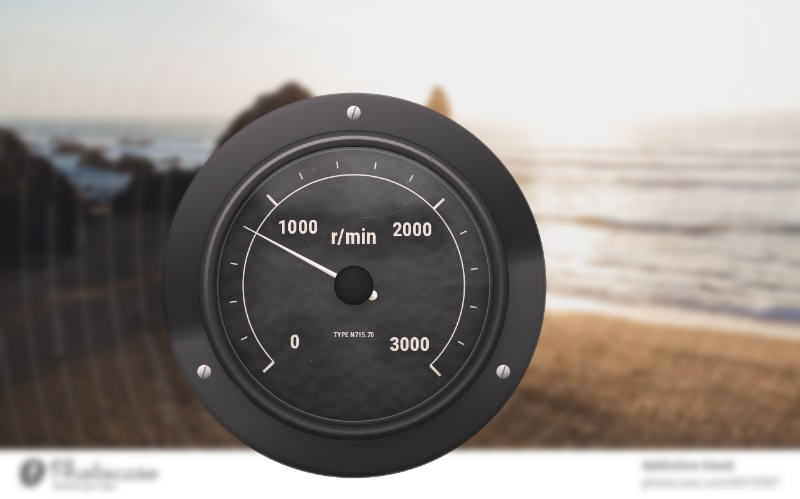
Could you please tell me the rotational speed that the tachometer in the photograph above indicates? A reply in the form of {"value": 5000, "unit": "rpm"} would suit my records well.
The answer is {"value": 800, "unit": "rpm"}
